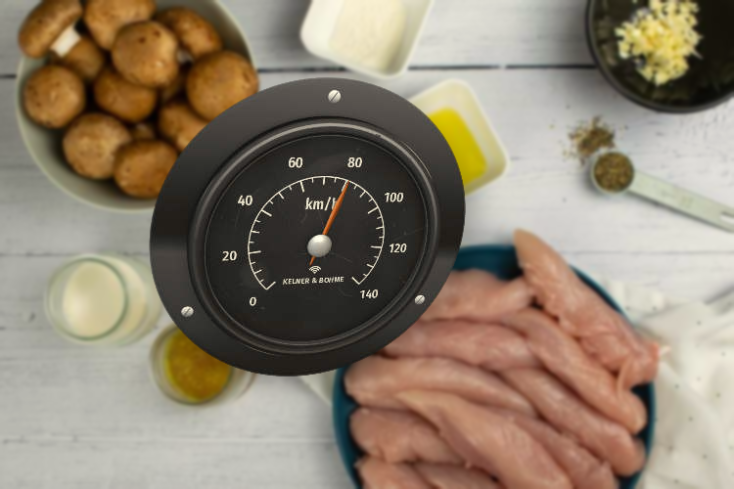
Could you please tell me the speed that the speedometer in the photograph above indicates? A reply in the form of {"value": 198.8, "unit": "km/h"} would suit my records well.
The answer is {"value": 80, "unit": "km/h"}
